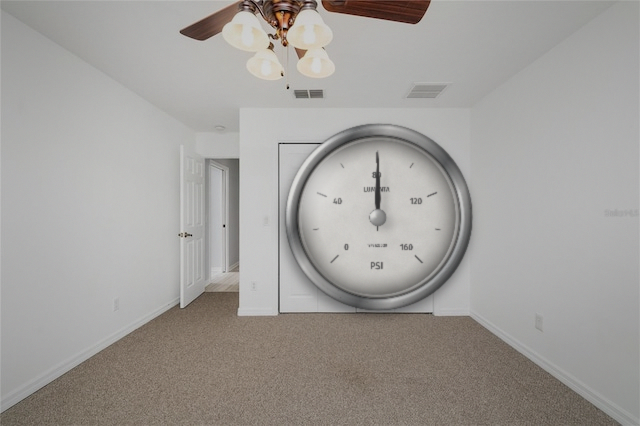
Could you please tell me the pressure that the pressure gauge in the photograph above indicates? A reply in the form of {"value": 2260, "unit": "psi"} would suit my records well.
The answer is {"value": 80, "unit": "psi"}
